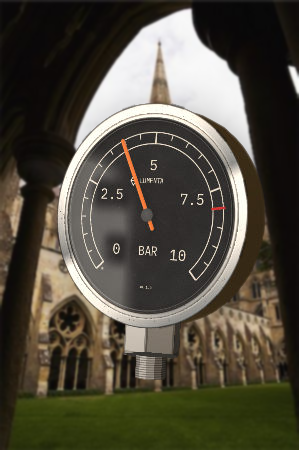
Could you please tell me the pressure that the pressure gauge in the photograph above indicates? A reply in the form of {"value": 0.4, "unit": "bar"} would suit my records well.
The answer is {"value": 4, "unit": "bar"}
